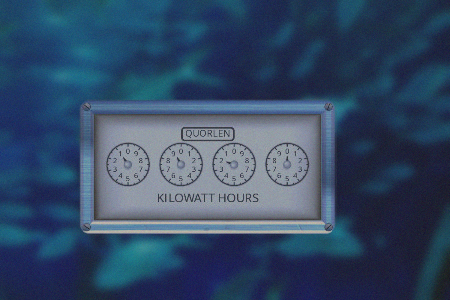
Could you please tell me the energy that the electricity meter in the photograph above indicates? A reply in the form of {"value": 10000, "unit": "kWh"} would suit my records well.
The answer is {"value": 920, "unit": "kWh"}
